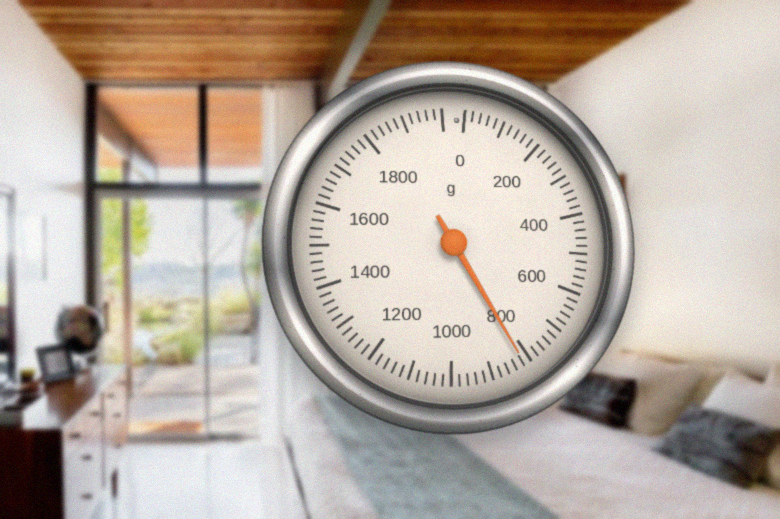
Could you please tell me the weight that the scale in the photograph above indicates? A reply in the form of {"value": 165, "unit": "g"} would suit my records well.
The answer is {"value": 820, "unit": "g"}
